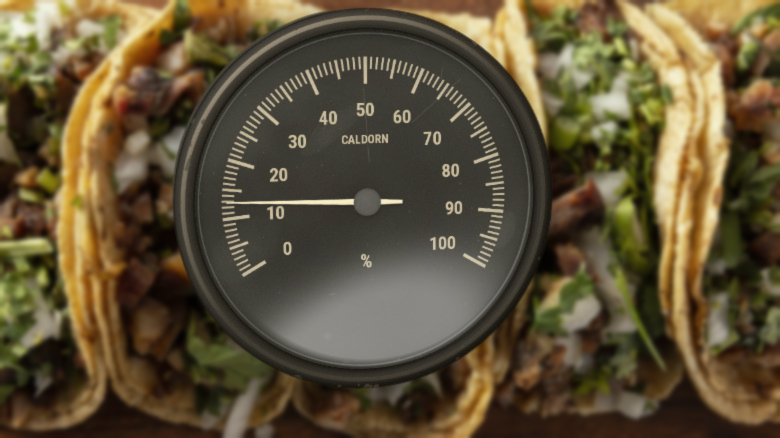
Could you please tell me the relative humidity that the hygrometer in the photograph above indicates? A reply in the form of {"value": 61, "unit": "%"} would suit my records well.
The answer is {"value": 13, "unit": "%"}
